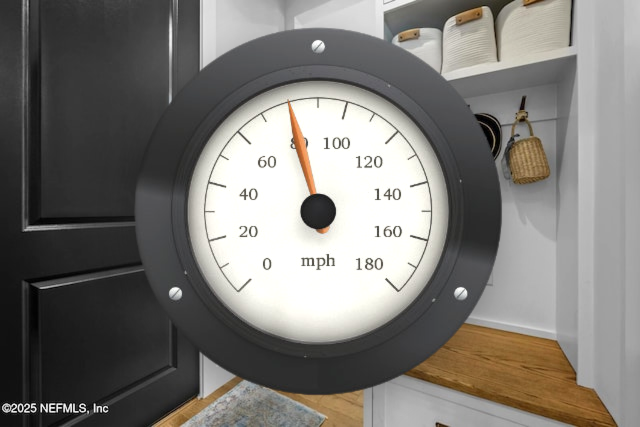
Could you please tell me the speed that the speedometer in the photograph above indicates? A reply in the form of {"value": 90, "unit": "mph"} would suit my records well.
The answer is {"value": 80, "unit": "mph"}
